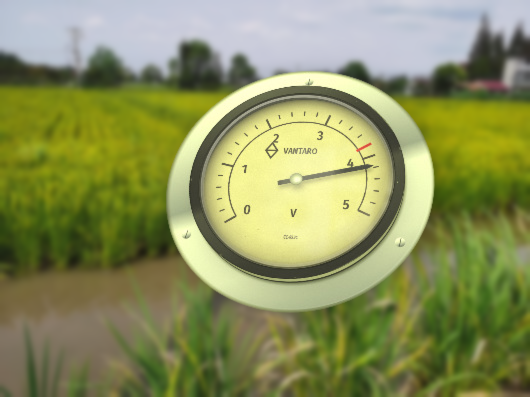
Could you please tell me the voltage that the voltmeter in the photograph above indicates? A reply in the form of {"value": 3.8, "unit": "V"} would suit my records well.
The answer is {"value": 4.2, "unit": "V"}
